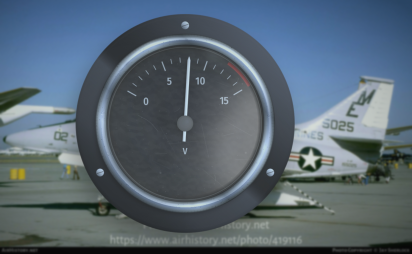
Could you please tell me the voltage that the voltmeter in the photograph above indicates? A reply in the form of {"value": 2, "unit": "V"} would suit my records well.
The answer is {"value": 8, "unit": "V"}
